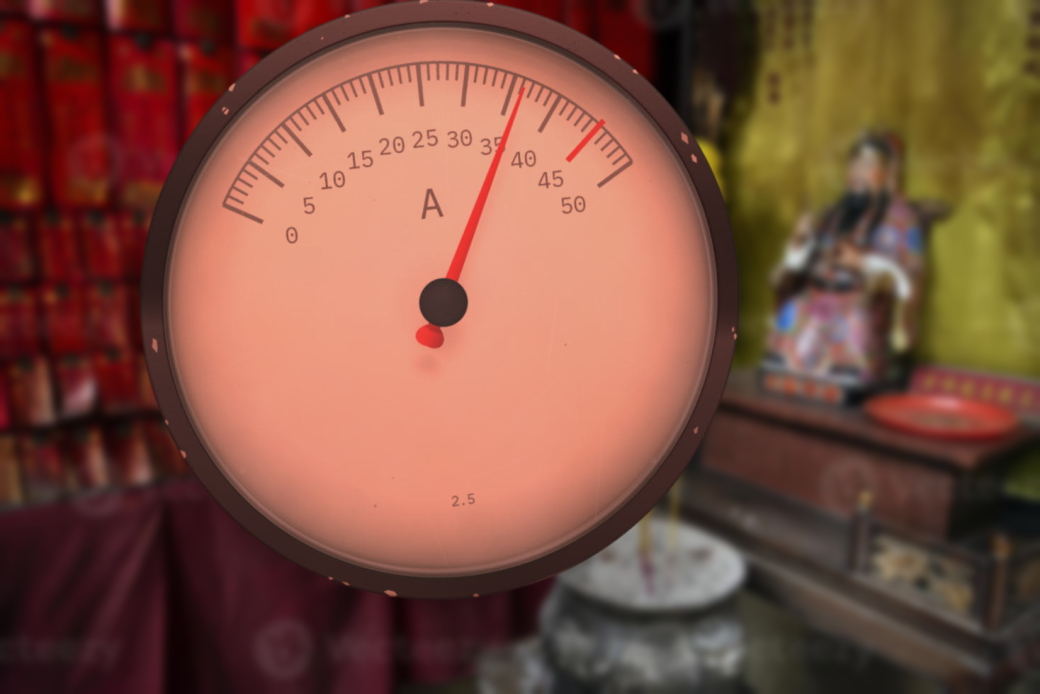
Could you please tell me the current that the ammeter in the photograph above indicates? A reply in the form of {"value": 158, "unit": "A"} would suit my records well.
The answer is {"value": 36, "unit": "A"}
